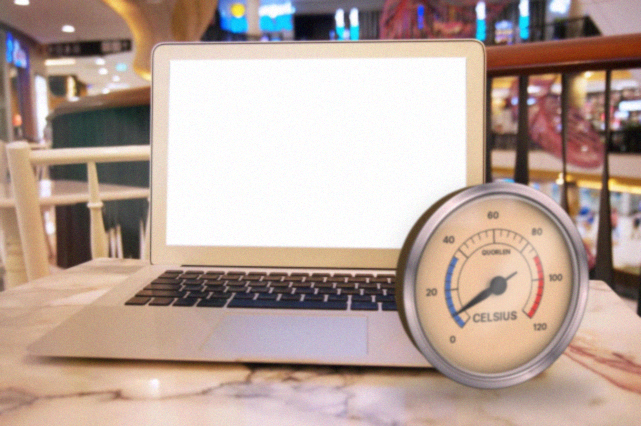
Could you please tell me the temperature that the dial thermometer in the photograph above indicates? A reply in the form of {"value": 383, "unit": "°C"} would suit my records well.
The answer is {"value": 8, "unit": "°C"}
